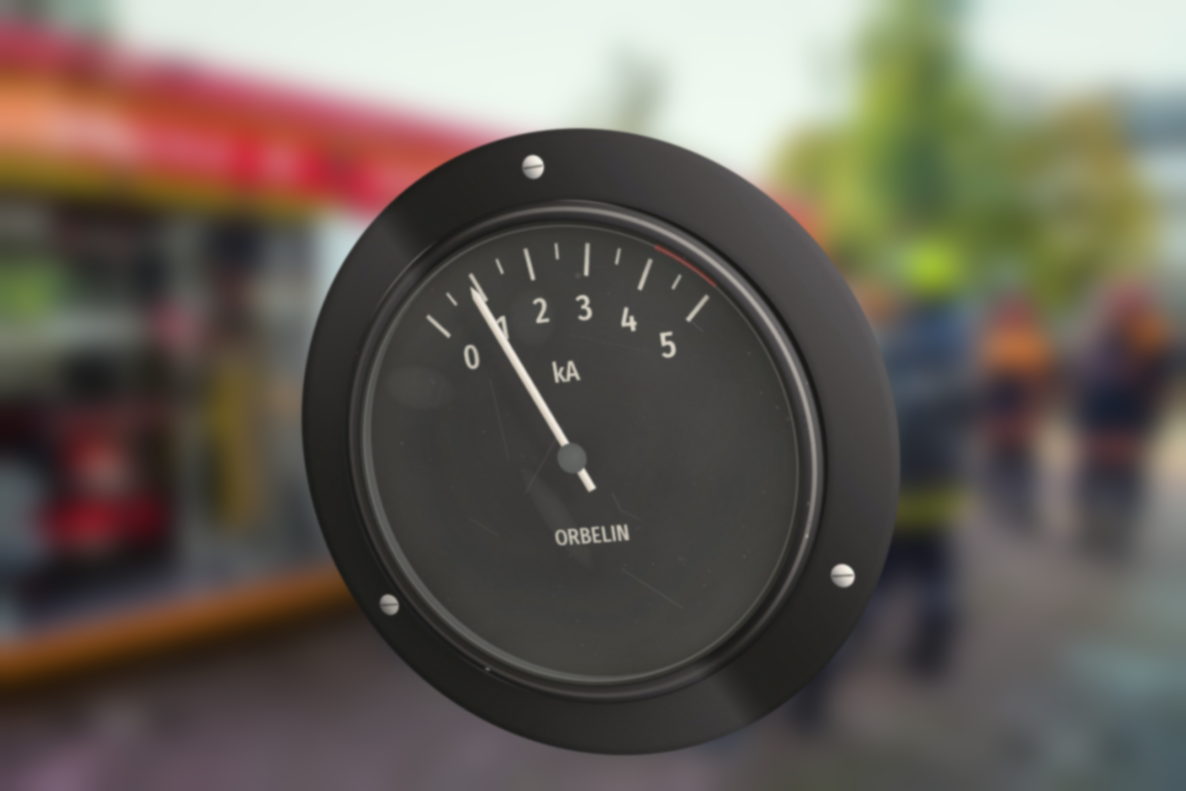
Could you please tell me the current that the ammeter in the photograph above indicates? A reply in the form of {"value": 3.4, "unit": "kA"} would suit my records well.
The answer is {"value": 1, "unit": "kA"}
